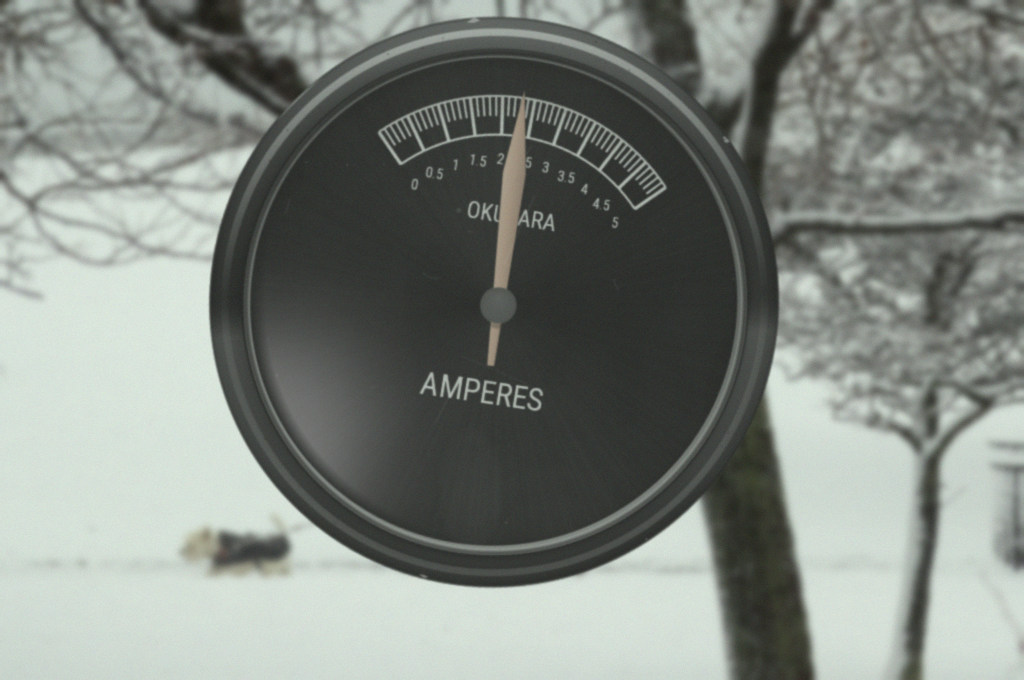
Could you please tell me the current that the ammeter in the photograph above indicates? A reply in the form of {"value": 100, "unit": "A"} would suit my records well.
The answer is {"value": 2.3, "unit": "A"}
